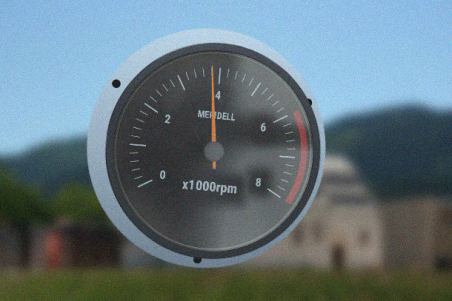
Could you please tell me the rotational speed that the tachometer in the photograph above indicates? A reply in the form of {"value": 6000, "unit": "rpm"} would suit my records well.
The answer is {"value": 3800, "unit": "rpm"}
